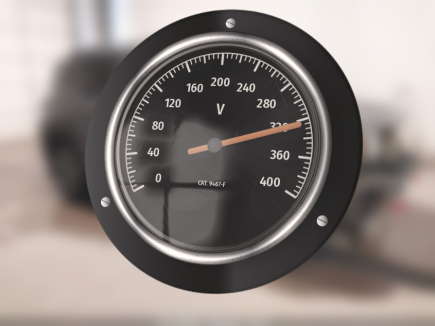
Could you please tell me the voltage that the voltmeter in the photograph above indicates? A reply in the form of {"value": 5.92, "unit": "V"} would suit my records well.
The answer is {"value": 325, "unit": "V"}
